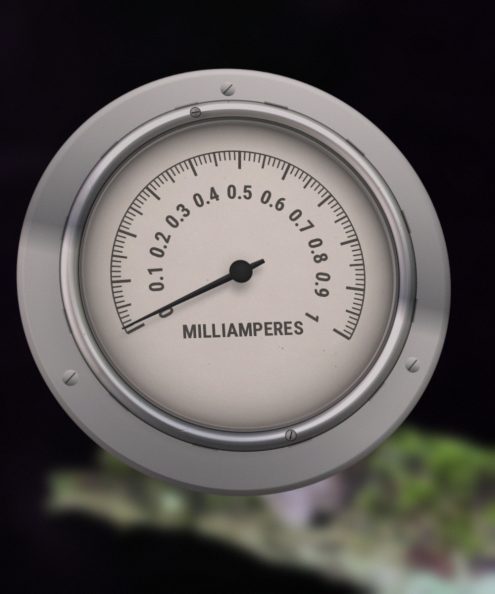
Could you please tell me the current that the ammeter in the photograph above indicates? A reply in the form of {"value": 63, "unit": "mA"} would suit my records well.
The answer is {"value": 0.01, "unit": "mA"}
